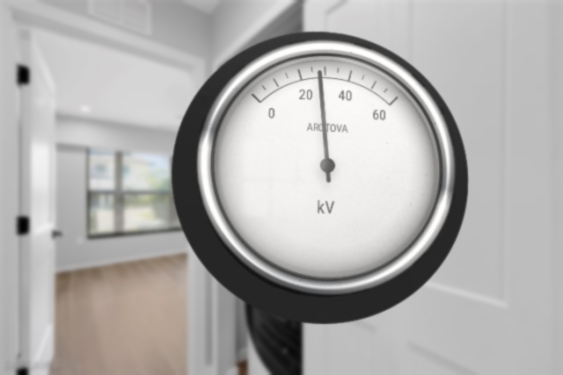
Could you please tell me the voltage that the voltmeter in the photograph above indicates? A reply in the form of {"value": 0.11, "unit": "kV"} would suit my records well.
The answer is {"value": 27.5, "unit": "kV"}
